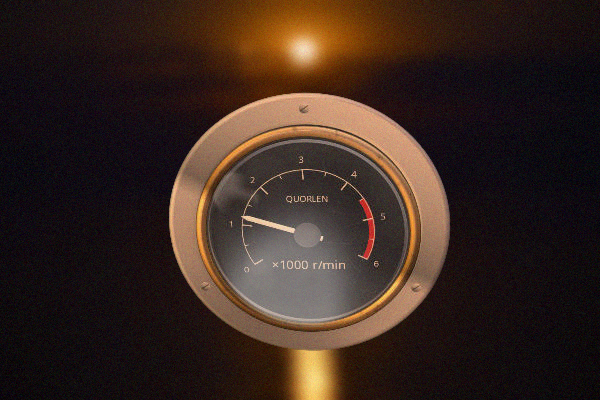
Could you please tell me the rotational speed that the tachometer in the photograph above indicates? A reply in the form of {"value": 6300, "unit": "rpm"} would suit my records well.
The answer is {"value": 1250, "unit": "rpm"}
